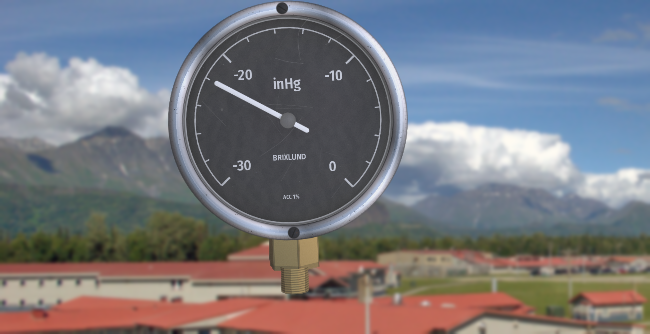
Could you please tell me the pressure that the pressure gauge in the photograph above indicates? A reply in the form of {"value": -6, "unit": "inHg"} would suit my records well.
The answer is {"value": -22, "unit": "inHg"}
